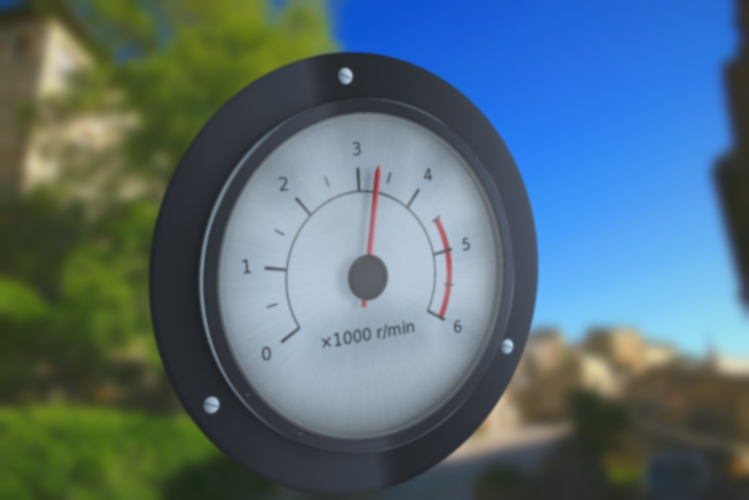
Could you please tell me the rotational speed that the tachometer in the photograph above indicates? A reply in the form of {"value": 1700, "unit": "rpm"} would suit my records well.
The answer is {"value": 3250, "unit": "rpm"}
